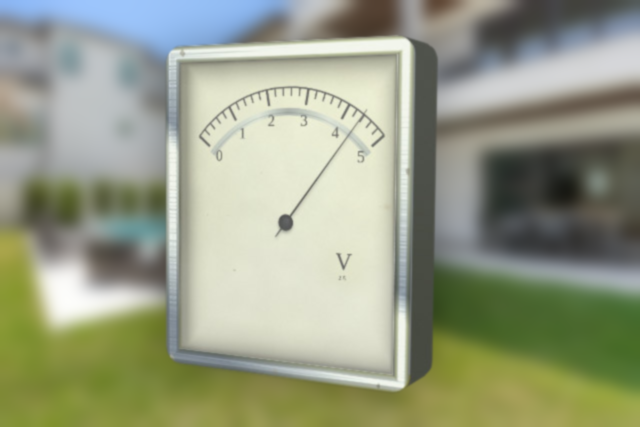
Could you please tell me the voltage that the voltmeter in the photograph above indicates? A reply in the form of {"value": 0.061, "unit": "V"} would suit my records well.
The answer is {"value": 4.4, "unit": "V"}
